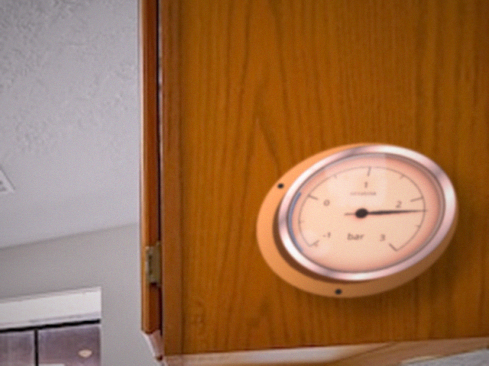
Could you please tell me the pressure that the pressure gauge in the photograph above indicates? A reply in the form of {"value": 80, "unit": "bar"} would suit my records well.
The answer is {"value": 2.25, "unit": "bar"}
